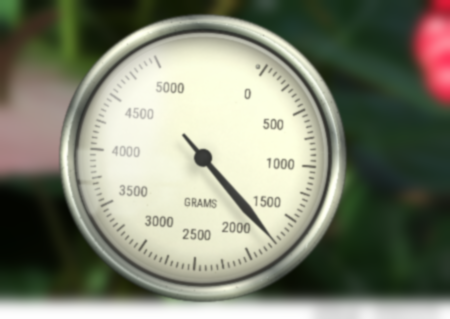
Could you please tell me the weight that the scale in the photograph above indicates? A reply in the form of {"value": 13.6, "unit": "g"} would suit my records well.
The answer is {"value": 1750, "unit": "g"}
